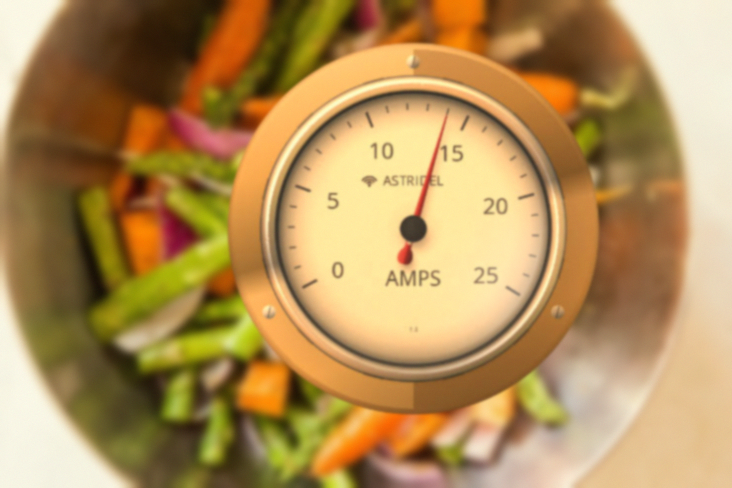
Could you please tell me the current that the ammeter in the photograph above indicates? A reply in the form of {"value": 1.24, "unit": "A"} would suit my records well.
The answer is {"value": 14, "unit": "A"}
